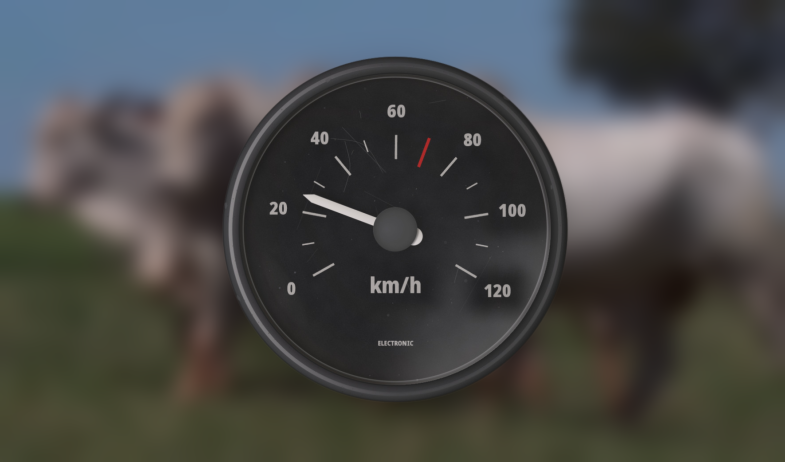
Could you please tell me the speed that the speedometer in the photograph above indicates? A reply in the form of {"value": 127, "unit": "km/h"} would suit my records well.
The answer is {"value": 25, "unit": "km/h"}
